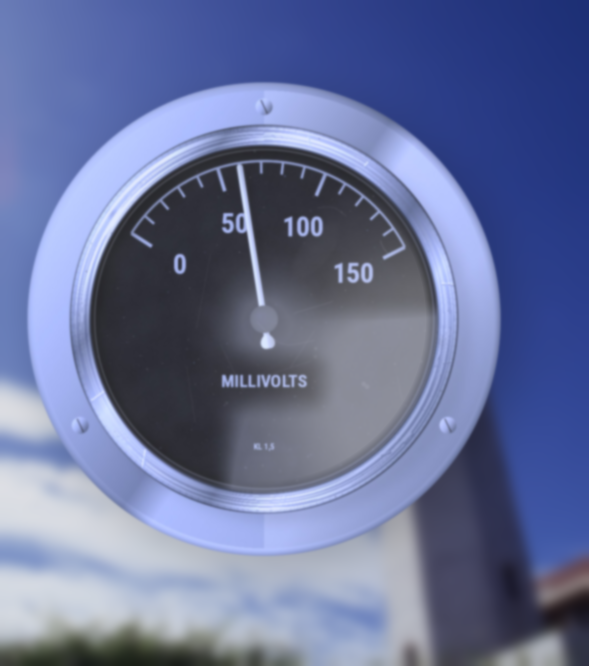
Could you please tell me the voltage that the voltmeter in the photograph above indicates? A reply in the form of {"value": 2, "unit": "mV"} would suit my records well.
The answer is {"value": 60, "unit": "mV"}
